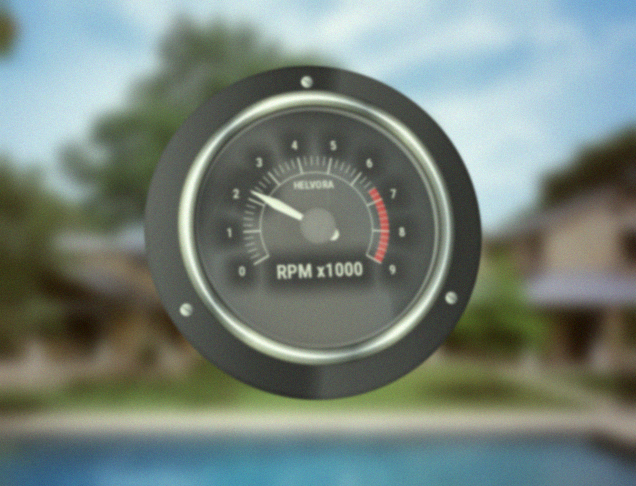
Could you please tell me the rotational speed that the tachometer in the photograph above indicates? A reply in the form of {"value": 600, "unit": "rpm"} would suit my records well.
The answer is {"value": 2200, "unit": "rpm"}
